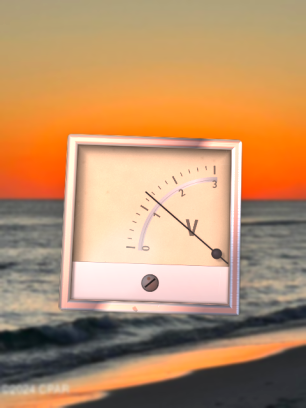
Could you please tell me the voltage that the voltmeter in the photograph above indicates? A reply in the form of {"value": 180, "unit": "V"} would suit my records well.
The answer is {"value": 1.3, "unit": "V"}
